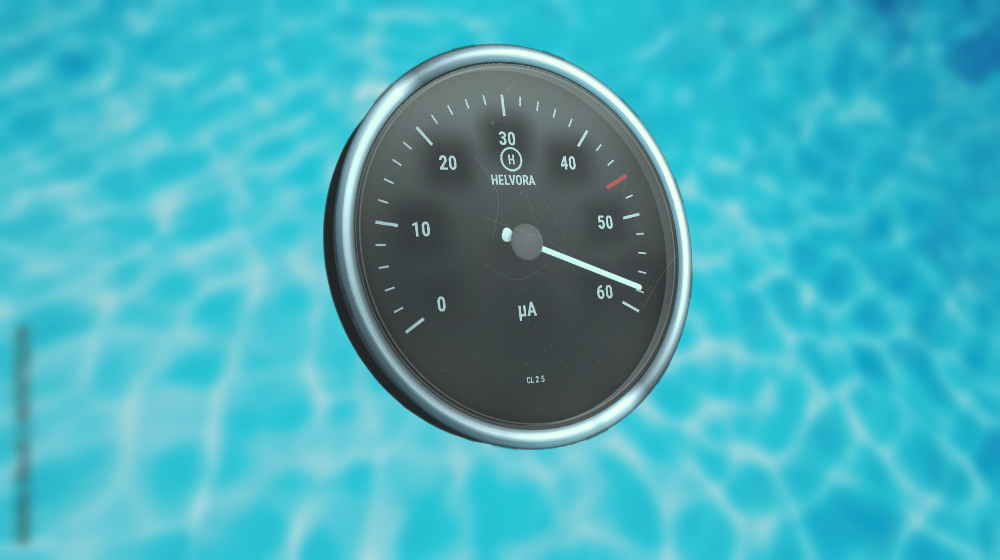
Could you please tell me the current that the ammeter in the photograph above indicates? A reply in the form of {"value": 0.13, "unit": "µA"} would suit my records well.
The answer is {"value": 58, "unit": "µA"}
